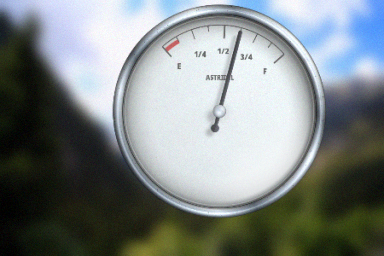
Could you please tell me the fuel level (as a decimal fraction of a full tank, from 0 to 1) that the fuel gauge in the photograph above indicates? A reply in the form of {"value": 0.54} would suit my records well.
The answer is {"value": 0.625}
